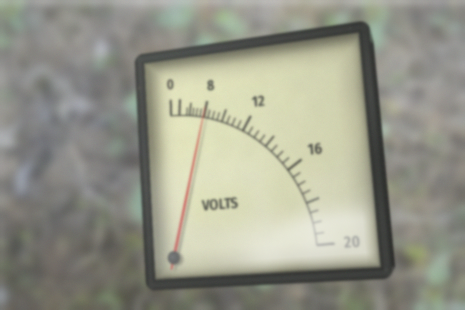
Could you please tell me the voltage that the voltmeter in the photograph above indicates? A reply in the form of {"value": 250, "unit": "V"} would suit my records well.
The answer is {"value": 8, "unit": "V"}
